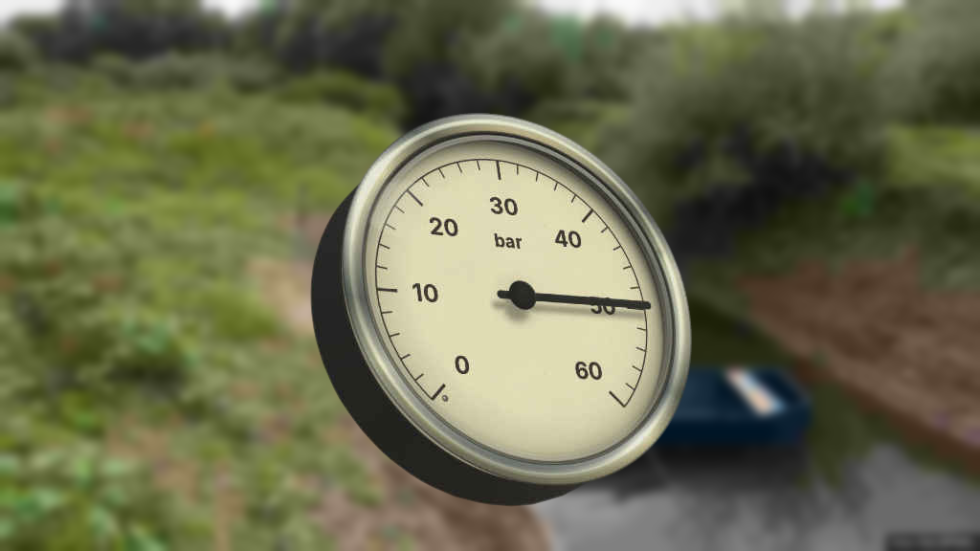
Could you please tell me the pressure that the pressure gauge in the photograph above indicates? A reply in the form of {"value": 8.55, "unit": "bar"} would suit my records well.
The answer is {"value": 50, "unit": "bar"}
